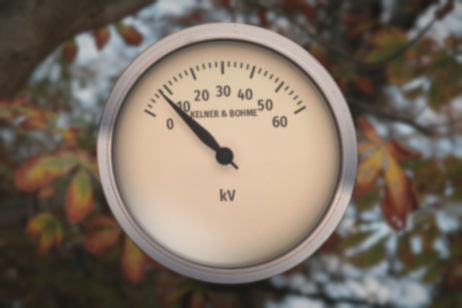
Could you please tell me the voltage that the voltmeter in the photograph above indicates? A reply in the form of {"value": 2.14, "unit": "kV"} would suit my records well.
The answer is {"value": 8, "unit": "kV"}
